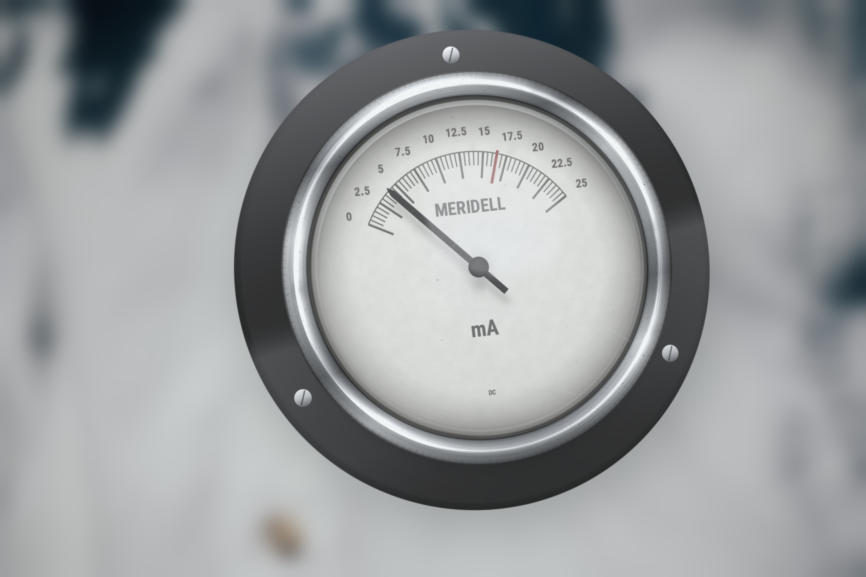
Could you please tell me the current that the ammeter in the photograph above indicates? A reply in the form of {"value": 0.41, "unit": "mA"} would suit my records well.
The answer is {"value": 4, "unit": "mA"}
